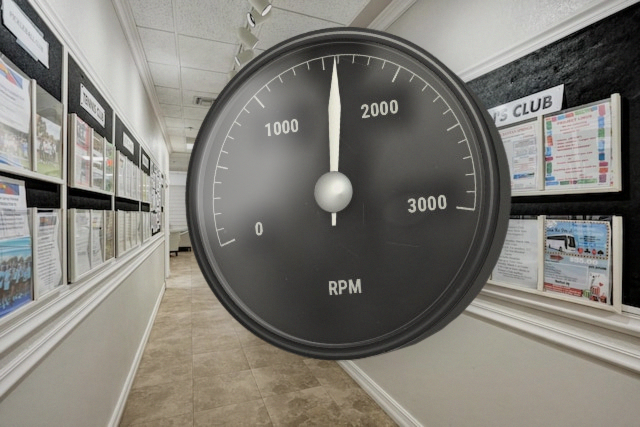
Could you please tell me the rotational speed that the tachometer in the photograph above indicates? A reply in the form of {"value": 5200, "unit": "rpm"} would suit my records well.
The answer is {"value": 1600, "unit": "rpm"}
